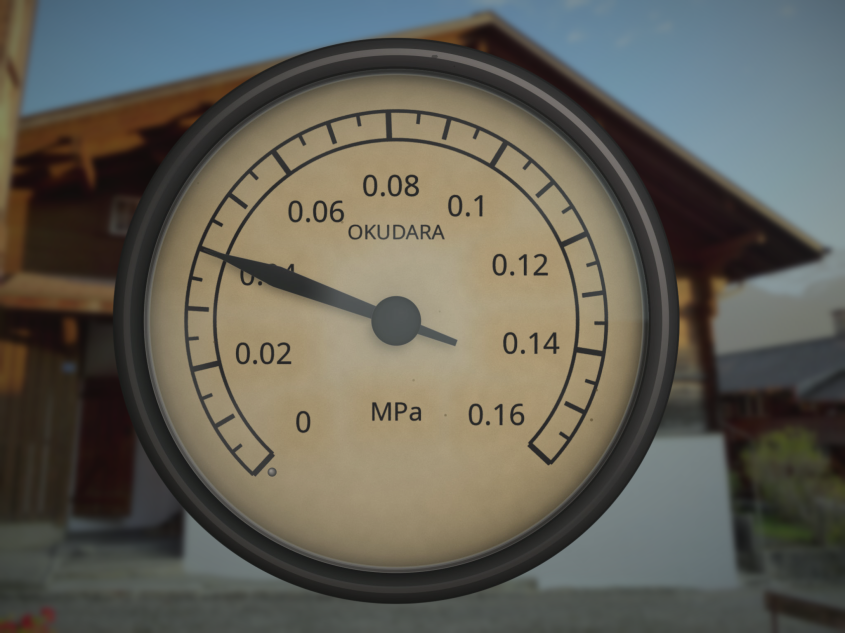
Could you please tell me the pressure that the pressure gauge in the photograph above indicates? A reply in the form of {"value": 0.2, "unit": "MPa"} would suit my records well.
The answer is {"value": 0.04, "unit": "MPa"}
